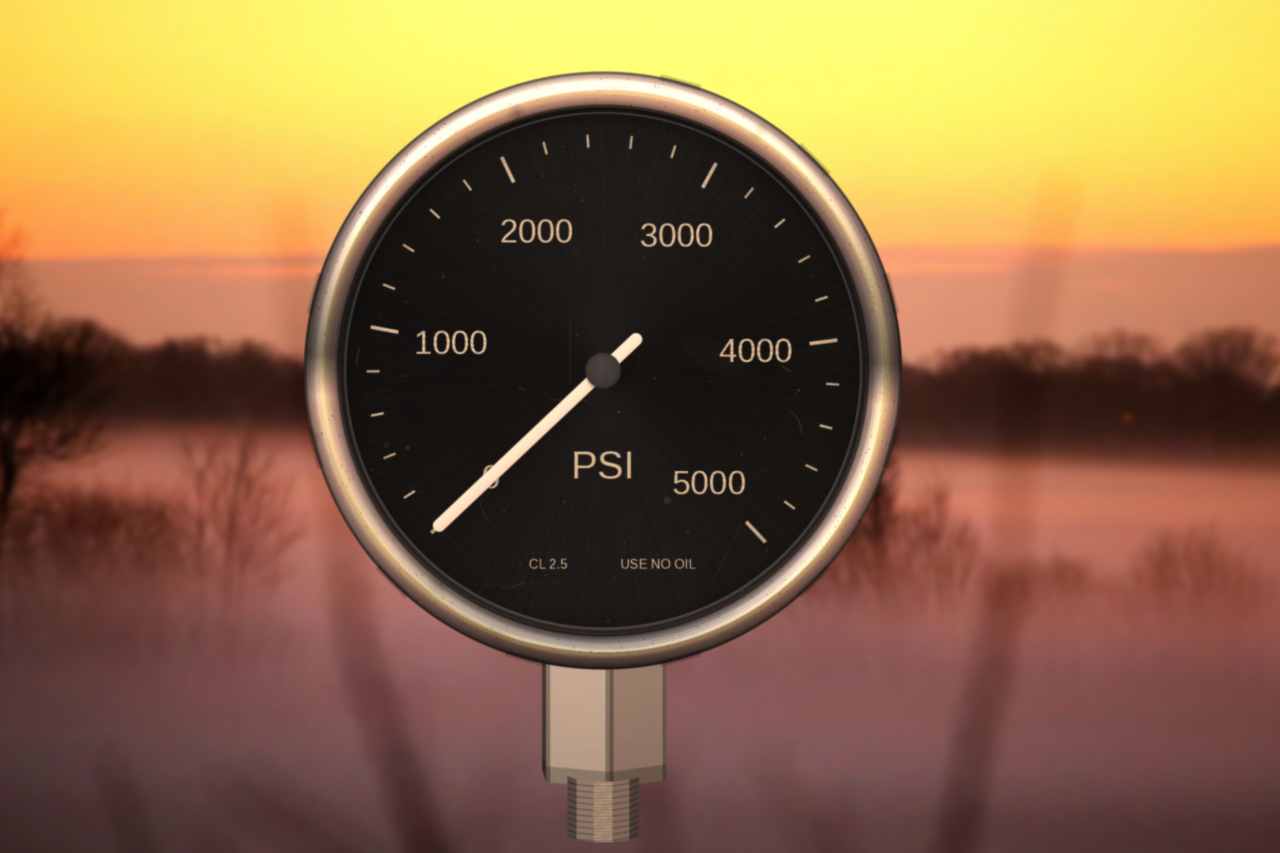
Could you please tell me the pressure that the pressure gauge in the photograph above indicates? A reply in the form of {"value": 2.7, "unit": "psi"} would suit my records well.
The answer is {"value": 0, "unit": "psi"}
